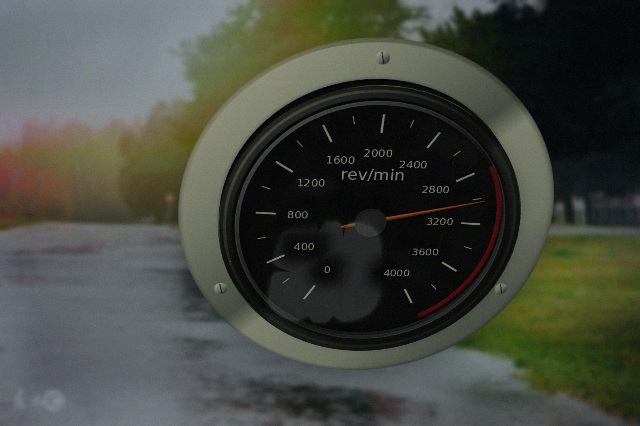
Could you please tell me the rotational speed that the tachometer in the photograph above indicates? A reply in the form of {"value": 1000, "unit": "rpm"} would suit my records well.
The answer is {"value": 3000, "unit": "rpm"}
